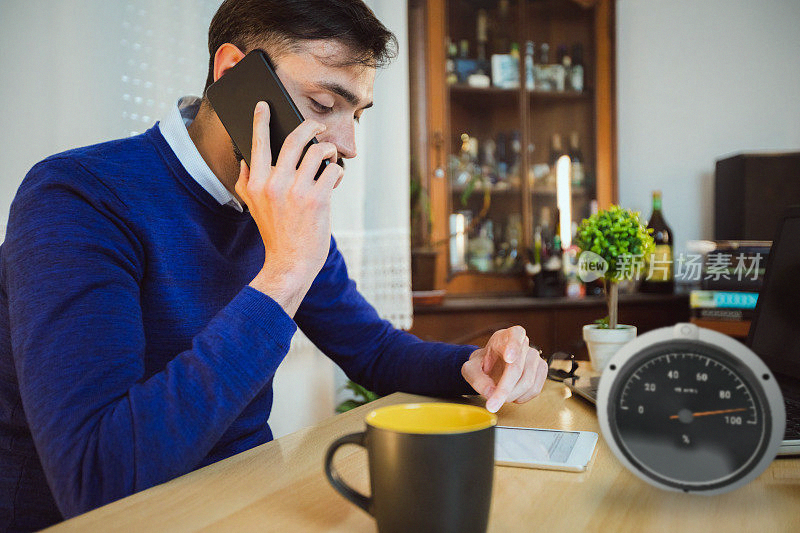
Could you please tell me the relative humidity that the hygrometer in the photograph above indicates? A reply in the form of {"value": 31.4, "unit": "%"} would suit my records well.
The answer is {"value": 92, "unit": "%"}
